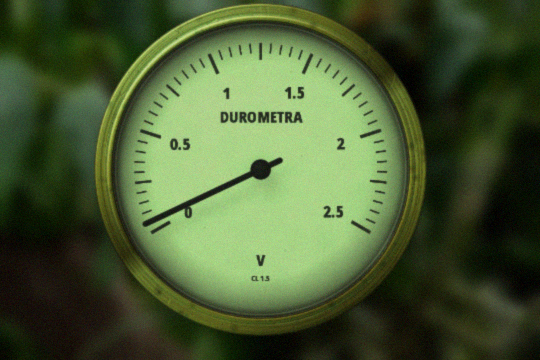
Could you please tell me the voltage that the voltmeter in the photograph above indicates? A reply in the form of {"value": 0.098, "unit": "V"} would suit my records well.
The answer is {"value": 0.05, "unit": "V"}
